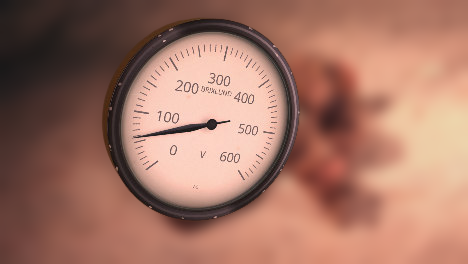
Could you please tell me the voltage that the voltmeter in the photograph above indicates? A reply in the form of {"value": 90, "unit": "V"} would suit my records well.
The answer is {"value": 60, "unit": "V"}
